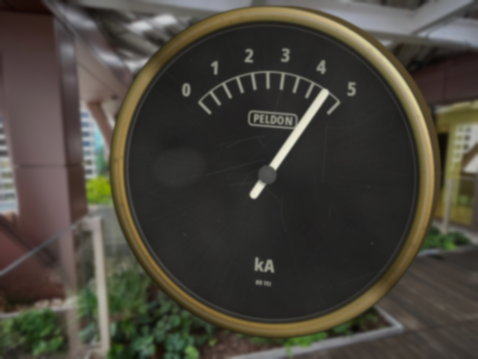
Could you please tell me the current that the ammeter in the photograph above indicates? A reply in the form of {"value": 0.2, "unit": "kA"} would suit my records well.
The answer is {"value": 4.5, "unit": "kA"}
